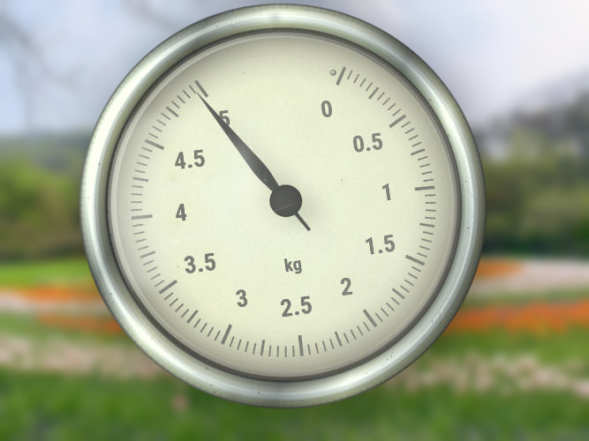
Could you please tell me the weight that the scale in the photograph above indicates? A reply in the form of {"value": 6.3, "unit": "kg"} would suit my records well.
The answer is {"value": 4.95, "unit": "kg"}
